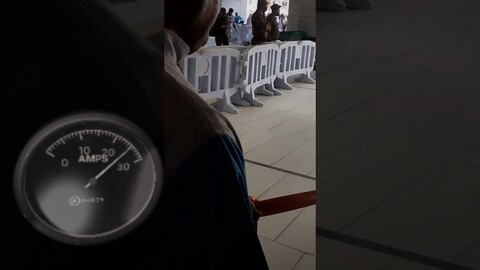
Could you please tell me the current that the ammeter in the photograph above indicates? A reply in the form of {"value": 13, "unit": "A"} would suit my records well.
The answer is {"value": 25, "unit": "A"}
